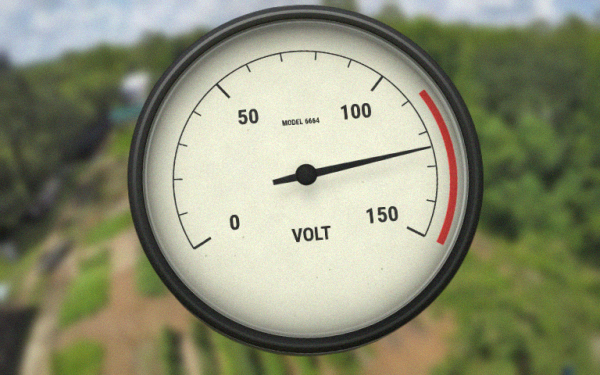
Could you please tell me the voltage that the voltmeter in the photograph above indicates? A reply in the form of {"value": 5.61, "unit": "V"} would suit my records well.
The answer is {"value": 125, "unit": "V"}
